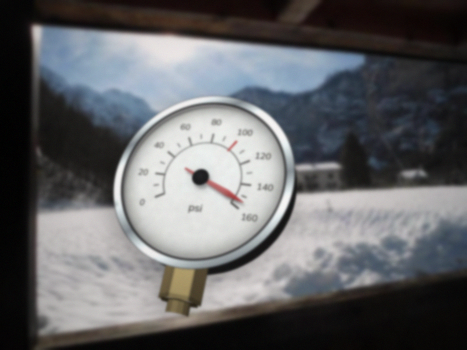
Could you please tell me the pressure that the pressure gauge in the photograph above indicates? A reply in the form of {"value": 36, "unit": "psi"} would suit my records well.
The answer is {"value": 155, "unit": "psi"}
